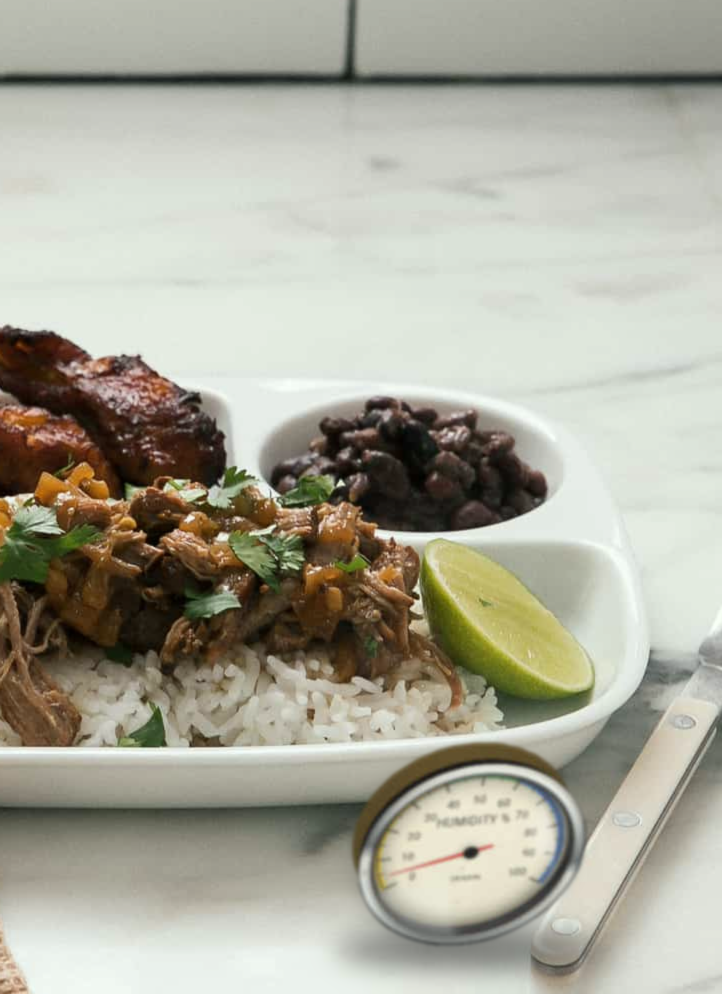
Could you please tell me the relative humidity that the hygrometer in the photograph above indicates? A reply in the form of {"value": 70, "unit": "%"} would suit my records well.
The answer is {"value": 5, "unit": "%"}
